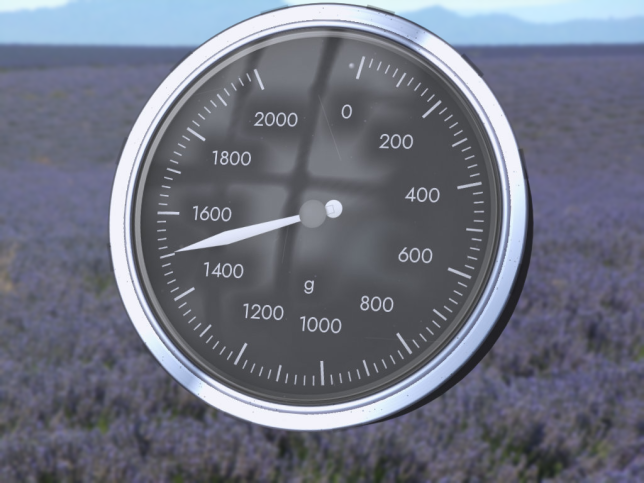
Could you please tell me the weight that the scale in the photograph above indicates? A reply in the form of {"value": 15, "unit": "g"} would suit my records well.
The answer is {"value": 1500, "unit": "g"}
